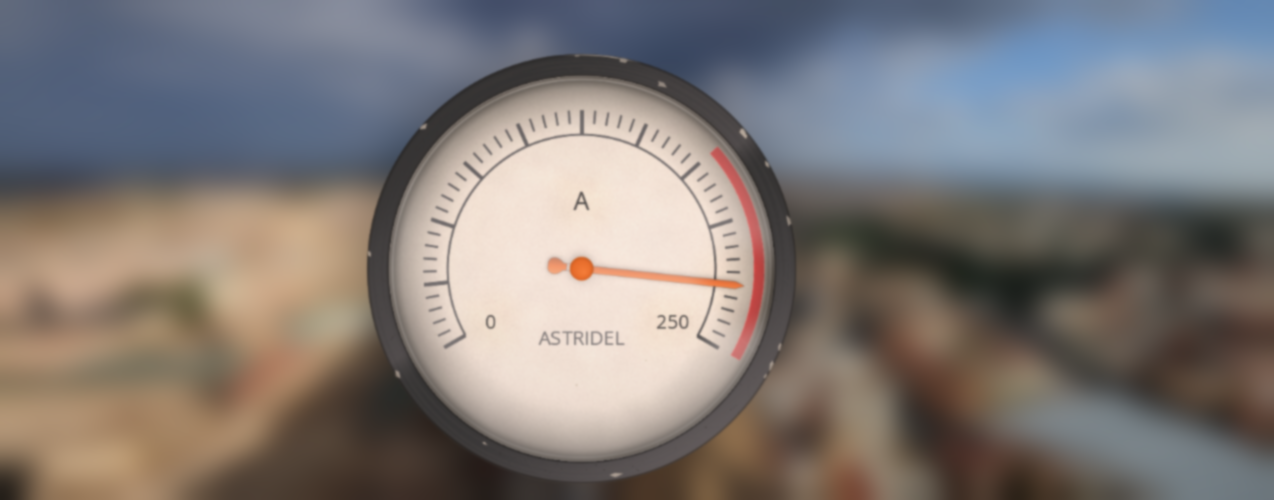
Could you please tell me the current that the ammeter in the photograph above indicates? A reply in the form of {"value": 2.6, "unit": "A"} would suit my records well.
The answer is {"value": 225, "unit": "A"}
